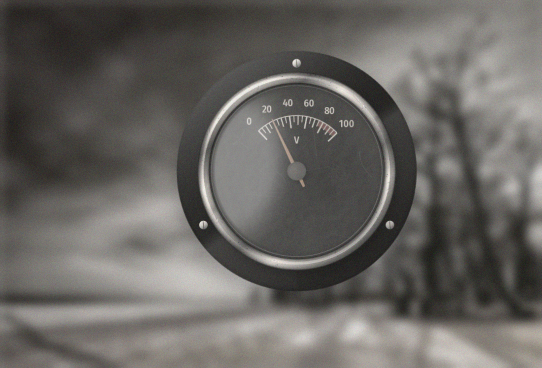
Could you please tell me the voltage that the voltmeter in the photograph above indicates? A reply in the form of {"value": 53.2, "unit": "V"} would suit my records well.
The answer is {"value": 20, "unit": "V"}
